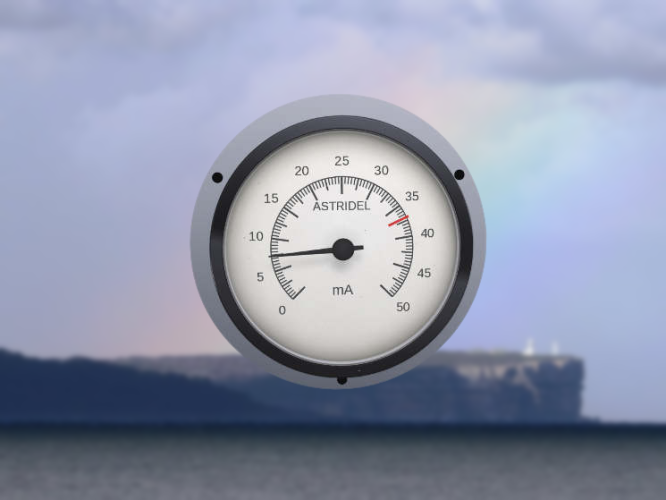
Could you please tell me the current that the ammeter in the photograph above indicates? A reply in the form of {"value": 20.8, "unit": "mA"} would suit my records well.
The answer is {"value": 7.5, "unit": "mA"}
